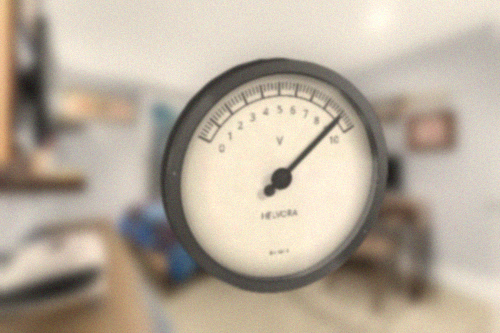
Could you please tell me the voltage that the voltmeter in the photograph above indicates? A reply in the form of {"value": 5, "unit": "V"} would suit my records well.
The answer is {"value": 9, "unit": "V"}
